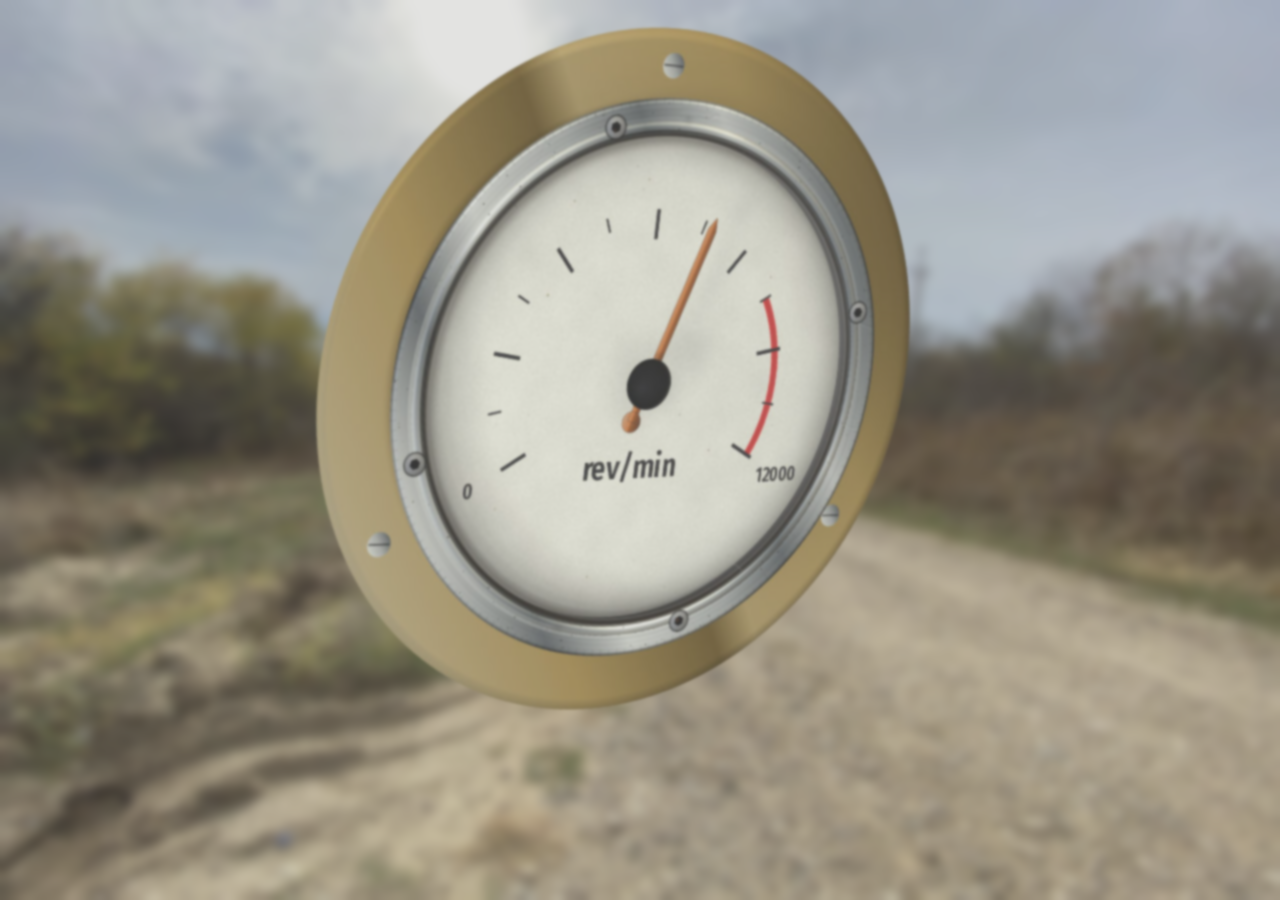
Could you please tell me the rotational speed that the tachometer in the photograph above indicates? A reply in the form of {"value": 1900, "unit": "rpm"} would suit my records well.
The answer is {"value": 7000, "unit": "rpm"}
